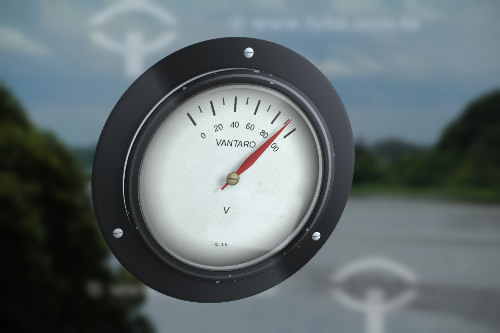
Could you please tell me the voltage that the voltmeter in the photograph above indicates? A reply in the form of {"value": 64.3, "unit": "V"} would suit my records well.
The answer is {"value": 90, "unit": "V"}
